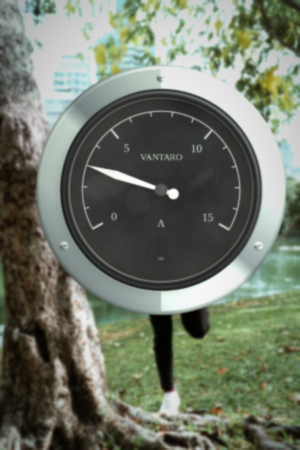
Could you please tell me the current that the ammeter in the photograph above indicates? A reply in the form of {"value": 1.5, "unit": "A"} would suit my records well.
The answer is {"value": 3, "unit": "A"}
